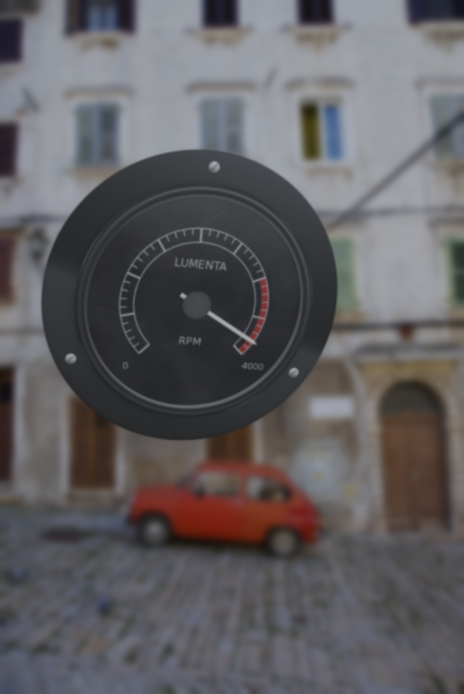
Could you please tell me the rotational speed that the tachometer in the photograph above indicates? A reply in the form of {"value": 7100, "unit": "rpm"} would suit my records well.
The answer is {"value": 3800, "unit": "rpm"}
